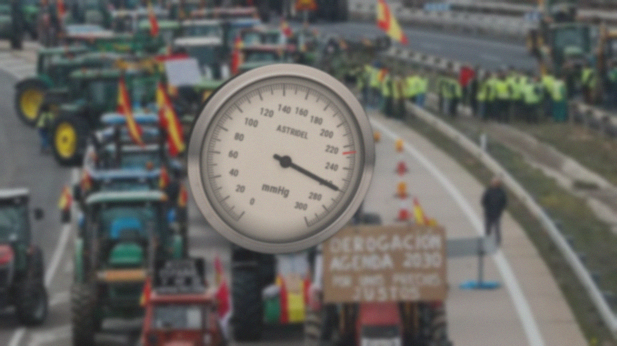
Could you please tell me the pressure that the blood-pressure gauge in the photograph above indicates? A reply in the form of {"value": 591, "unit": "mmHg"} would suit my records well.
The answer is {"value": 260, "unit": "mmHg"}
